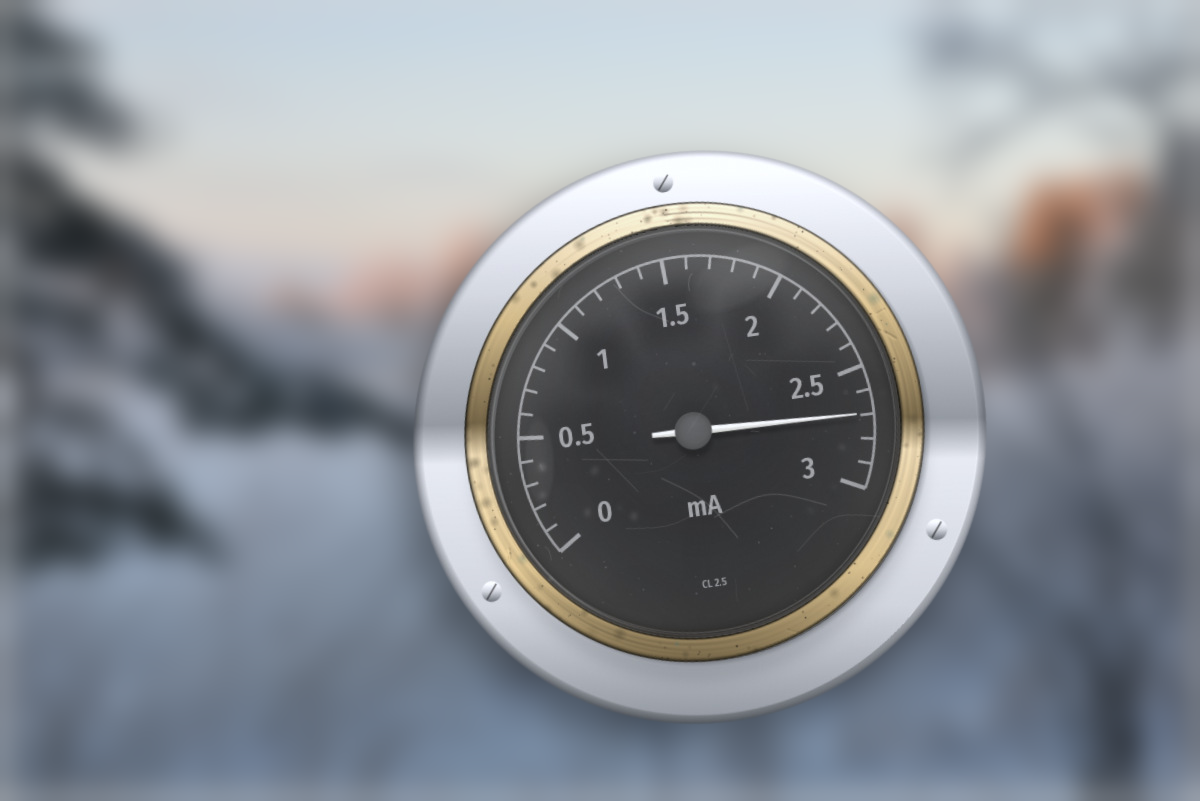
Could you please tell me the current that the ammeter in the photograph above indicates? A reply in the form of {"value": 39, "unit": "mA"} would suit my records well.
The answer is {"value": 2.7, "unit": "mA"}
